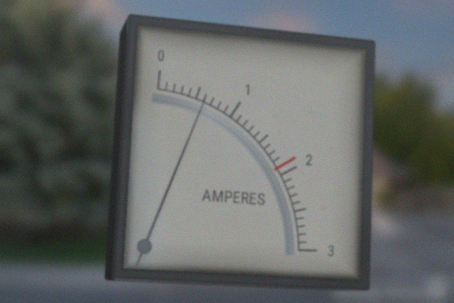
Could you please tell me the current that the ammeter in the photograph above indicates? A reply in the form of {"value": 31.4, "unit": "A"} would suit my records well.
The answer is {"value": 0.6, "unit": "A"}
